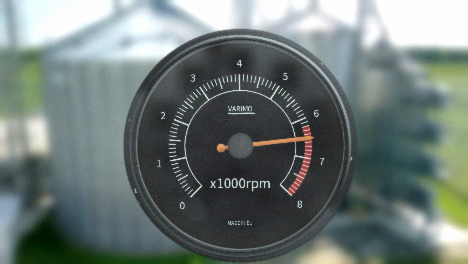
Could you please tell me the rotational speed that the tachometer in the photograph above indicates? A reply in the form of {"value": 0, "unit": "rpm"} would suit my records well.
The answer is {"value": 6500, "unit": "rpm"}
